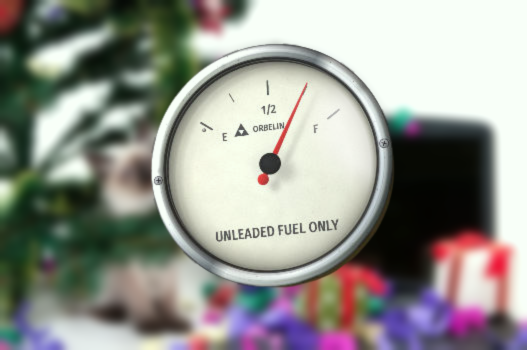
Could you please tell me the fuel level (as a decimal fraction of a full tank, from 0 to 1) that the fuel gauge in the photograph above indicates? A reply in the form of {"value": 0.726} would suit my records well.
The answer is {"value": 0.75}
